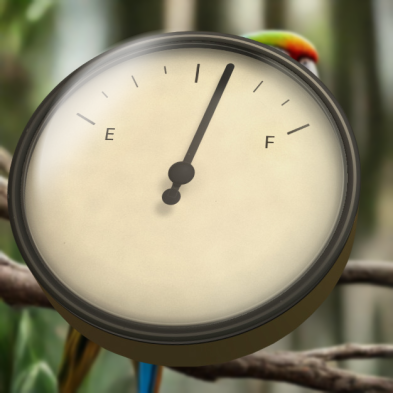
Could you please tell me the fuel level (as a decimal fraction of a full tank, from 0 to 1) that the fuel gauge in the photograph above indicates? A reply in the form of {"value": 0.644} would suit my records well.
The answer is {"value": 0.625}
